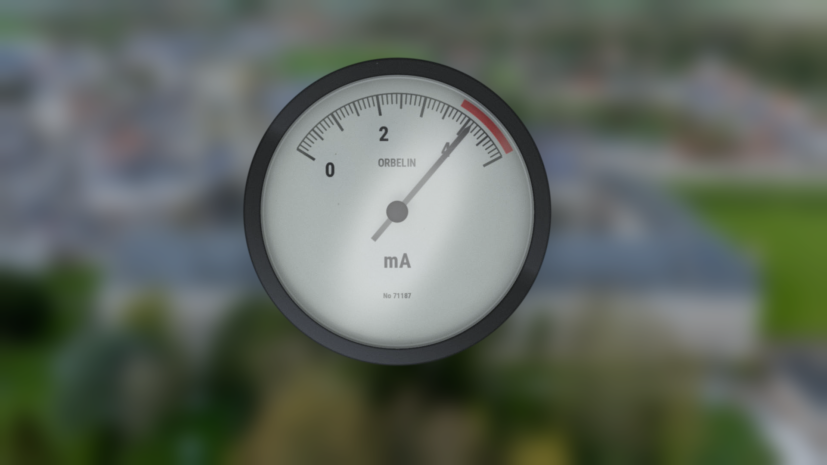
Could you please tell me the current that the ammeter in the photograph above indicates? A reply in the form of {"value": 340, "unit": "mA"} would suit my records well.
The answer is {"value": 4.1, "unit": "mA"}
